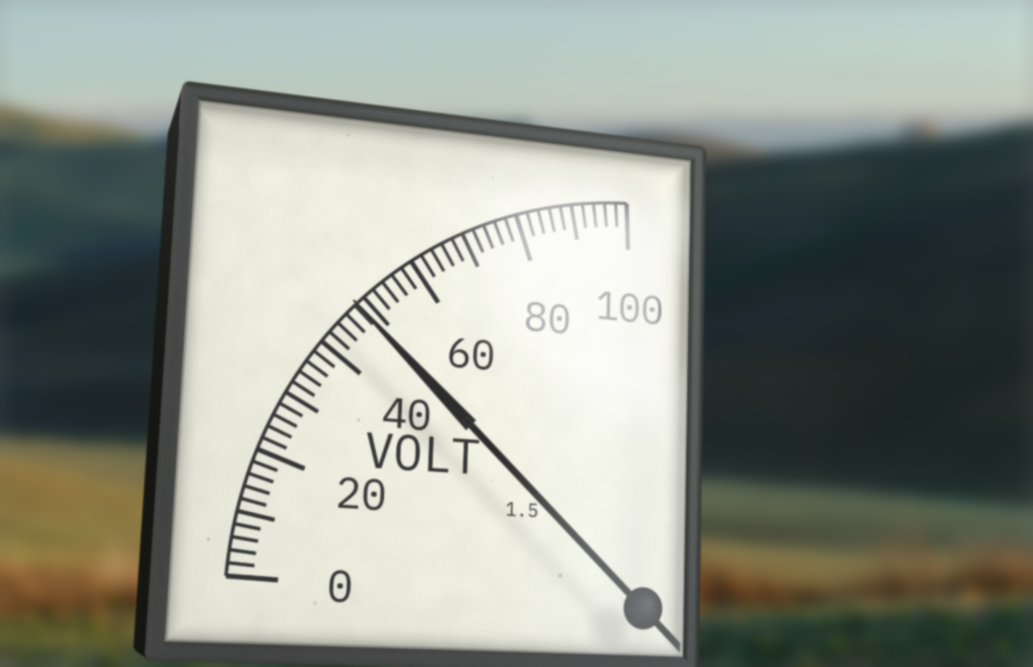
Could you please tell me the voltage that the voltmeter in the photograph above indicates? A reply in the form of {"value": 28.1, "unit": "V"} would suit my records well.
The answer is {"value": 48, "unit": "V"}
